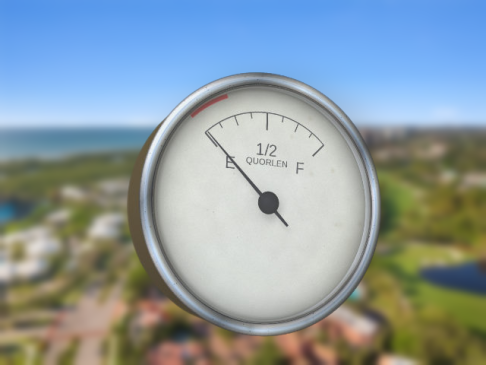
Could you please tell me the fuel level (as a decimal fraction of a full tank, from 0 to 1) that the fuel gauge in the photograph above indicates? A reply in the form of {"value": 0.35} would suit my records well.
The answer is {"value": 0}
